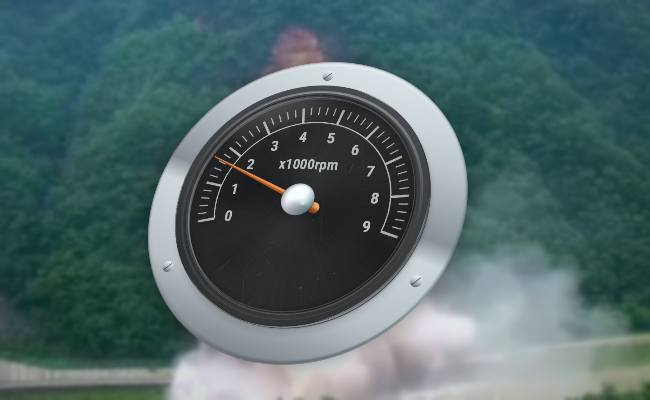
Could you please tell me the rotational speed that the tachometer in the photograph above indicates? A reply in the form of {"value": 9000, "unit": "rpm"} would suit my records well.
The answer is {"value": 1600, "unit": "rpm"}
